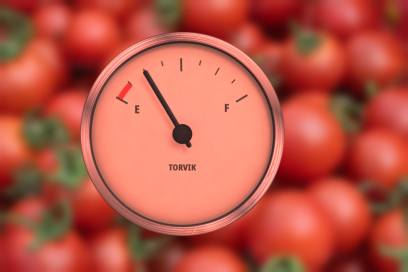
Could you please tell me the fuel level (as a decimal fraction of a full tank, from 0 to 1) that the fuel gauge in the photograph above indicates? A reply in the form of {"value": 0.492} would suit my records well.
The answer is {"value": 0.25}
